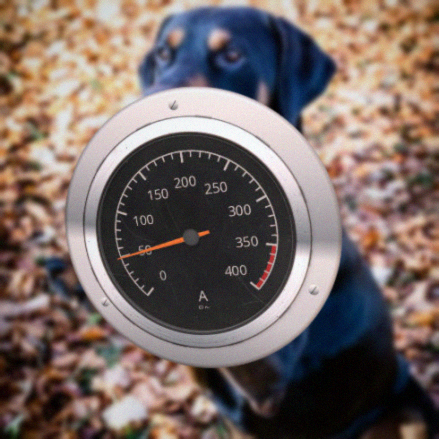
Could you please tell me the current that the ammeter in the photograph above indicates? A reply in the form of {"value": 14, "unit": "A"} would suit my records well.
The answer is {"value": 50, "unit": "A"}
